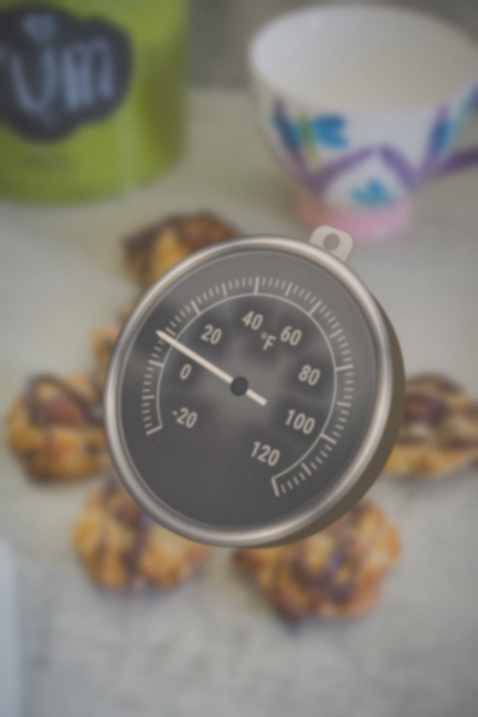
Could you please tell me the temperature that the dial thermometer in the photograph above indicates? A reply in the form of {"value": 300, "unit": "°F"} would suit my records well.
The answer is {"value": 8, "unit": "°F"}
